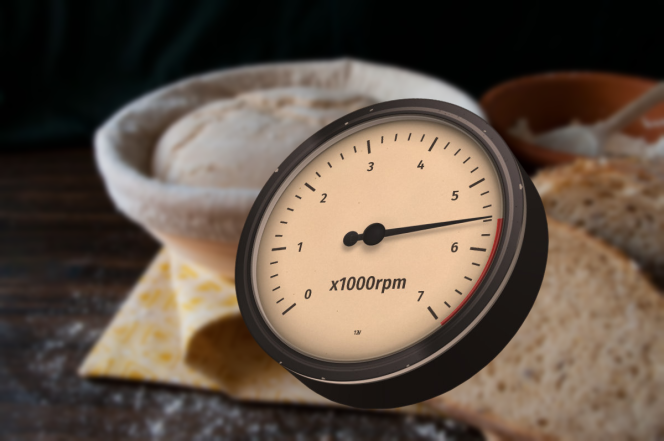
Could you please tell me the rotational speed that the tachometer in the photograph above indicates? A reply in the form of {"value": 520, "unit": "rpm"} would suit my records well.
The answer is {"value": 5600, "unit": "rpm"}
